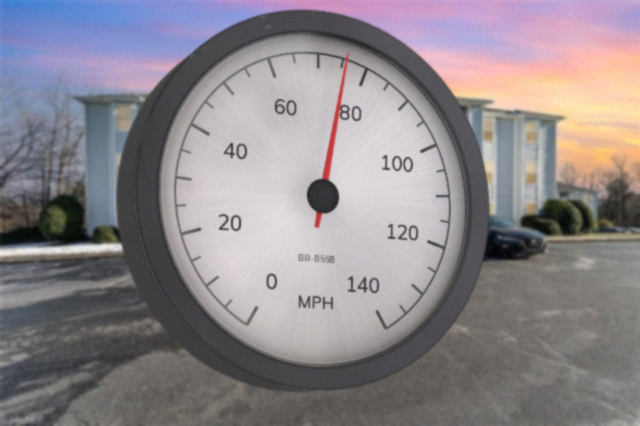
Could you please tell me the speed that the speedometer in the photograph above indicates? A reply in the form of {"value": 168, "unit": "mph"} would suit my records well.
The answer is {"value": 75, "unit": "mph"}
